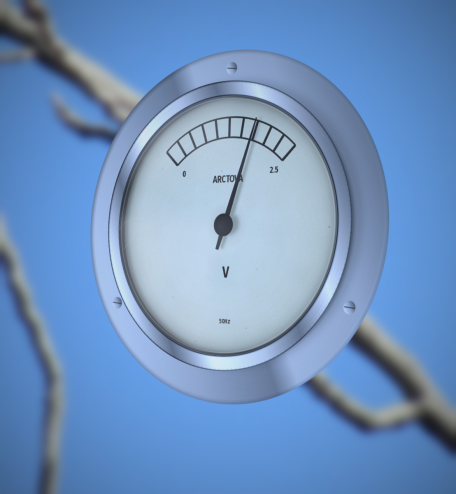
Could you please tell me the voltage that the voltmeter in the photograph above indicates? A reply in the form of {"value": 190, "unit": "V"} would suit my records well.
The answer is {"value": 1.75, "unit": "V"}
